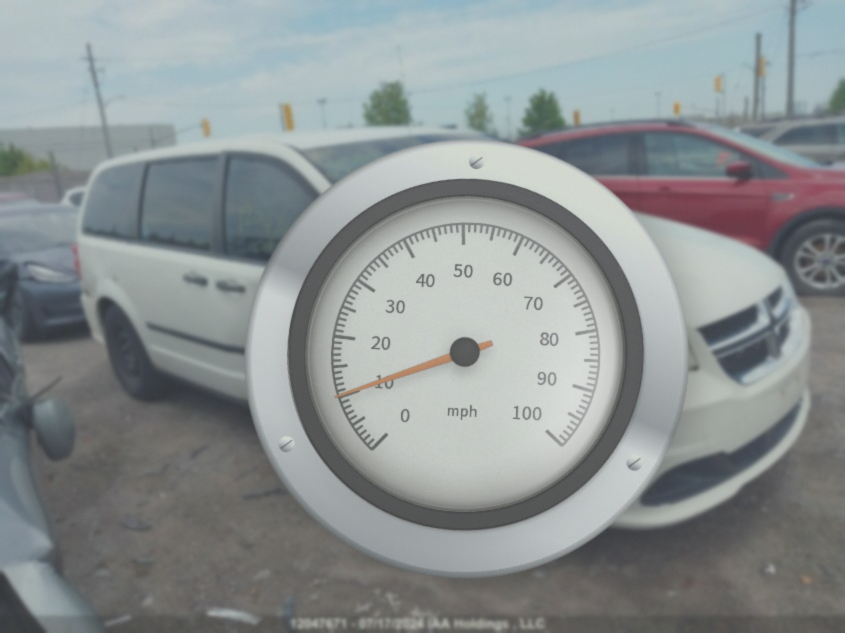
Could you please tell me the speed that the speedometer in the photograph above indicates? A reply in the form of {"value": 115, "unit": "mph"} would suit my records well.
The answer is {"value": 10, "unit": "mph"}
